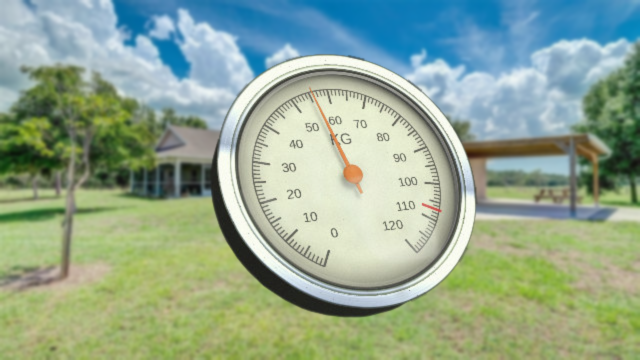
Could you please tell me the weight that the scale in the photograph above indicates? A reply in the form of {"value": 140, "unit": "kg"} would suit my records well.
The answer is {"value": 55, "unit": "kg"}
